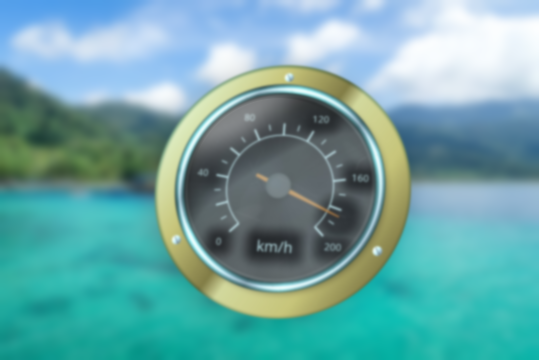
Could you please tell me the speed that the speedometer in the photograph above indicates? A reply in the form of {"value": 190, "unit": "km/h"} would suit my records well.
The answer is {"value": 185, "unit": "km/h"}
